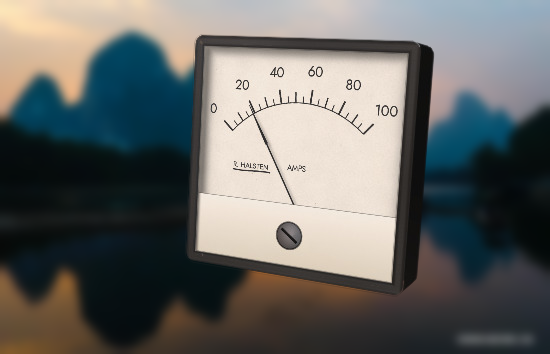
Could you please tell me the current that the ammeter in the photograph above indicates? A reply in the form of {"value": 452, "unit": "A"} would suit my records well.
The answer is {"value": 20, "unit": "A"}
